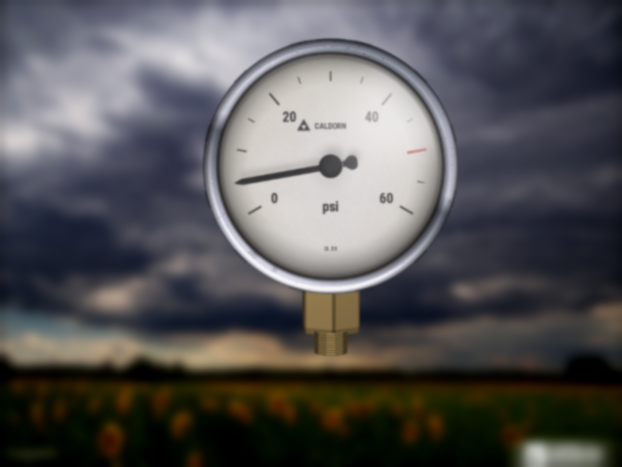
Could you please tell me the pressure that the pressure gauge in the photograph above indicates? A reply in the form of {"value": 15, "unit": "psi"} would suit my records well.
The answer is {"value": 5, "unit": "psi"}
